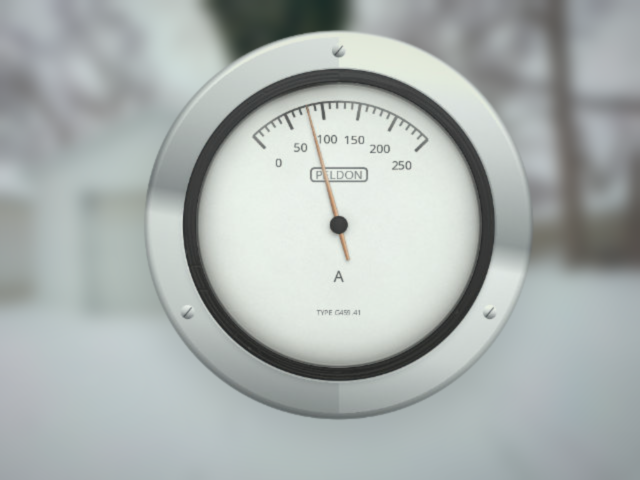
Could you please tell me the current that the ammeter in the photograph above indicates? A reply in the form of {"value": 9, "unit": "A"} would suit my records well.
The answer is {"value": 80, "unit": "A"}
